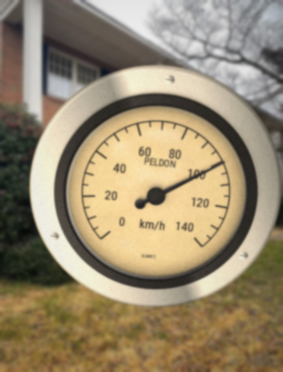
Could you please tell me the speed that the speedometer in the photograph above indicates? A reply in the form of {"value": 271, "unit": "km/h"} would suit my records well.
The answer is {"value": 100, "unit": "km/h"}
